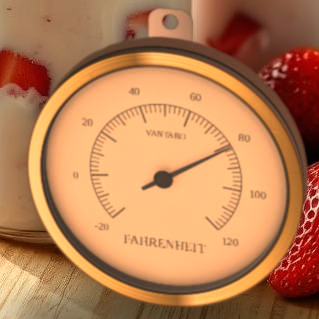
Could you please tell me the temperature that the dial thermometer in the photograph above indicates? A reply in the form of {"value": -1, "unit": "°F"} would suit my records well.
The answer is {"value": 80, "unit": "°F"}
